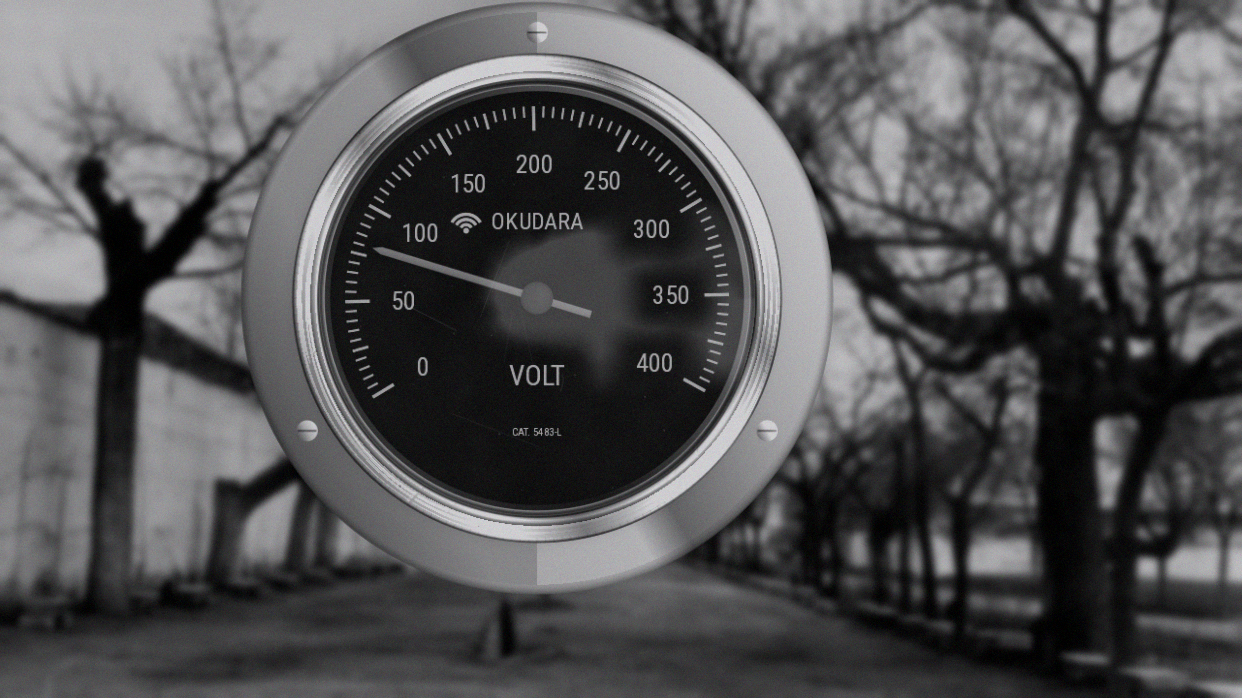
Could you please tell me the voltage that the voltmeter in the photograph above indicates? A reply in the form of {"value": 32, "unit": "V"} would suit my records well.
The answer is {"value": 80, "unit": "V"}
